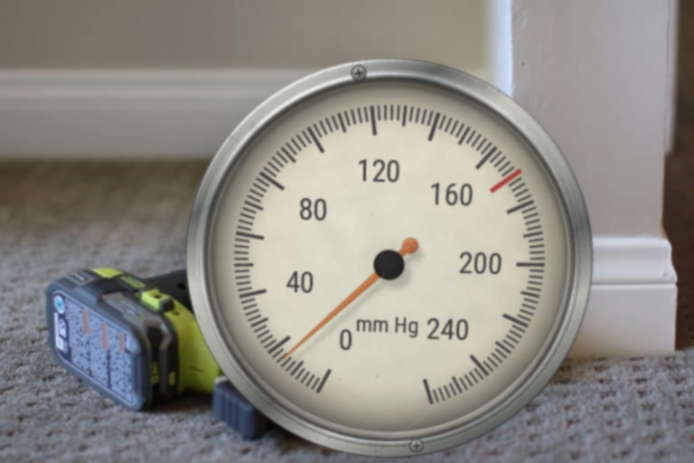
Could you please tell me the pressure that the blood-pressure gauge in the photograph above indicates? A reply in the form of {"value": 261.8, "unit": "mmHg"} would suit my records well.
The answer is {"value": 16, "unit": "mmHg"}
